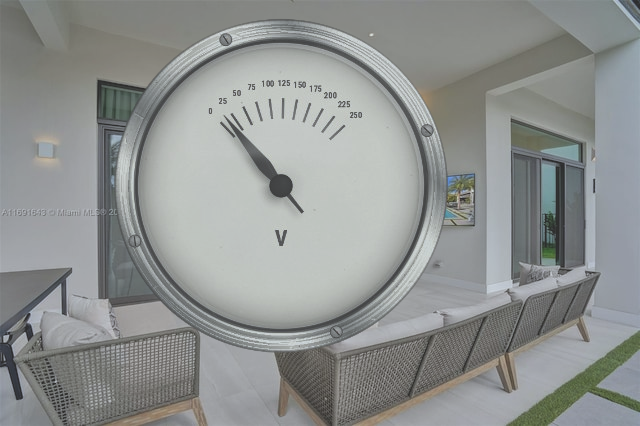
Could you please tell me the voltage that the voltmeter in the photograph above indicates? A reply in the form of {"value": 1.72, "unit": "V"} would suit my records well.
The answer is {"value": 12.5, "unit": "V"}
